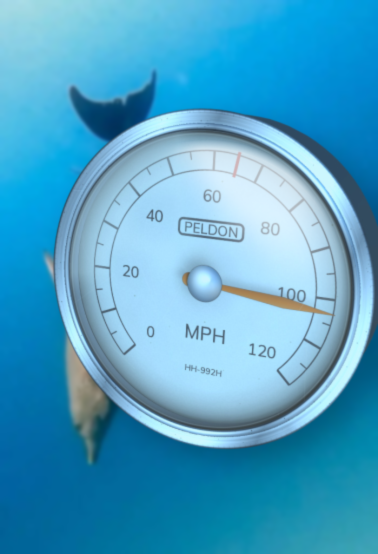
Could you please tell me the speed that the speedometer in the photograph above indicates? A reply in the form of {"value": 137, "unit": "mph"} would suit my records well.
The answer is {"value": 102.5, "unit": "mph"}
